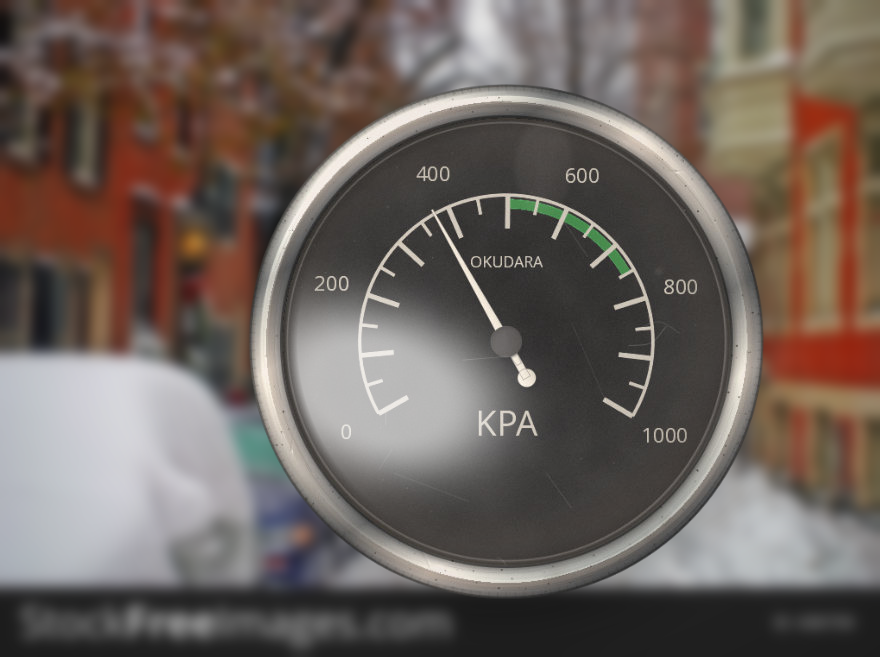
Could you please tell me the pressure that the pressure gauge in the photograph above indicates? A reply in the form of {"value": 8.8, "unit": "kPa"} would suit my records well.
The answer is {"value": 375, "unit": "kPa"}
